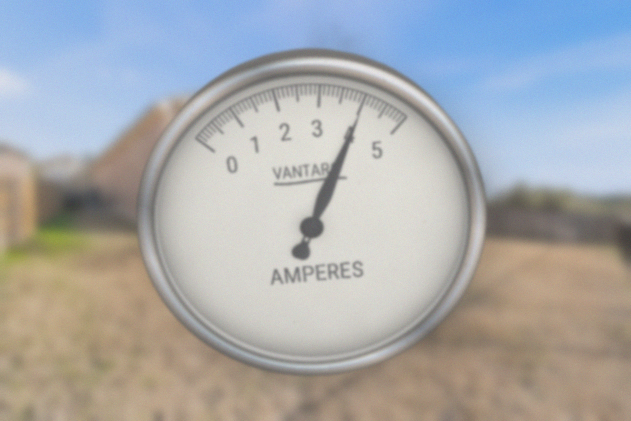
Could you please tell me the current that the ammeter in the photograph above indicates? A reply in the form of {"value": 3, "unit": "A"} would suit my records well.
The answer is {"value": 4, "unit": "A"}
